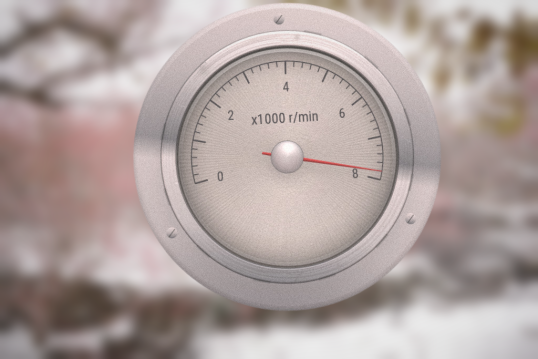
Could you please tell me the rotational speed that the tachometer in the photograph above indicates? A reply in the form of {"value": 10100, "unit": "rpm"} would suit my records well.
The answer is {"value": 7800, "unit": "rpm"}
